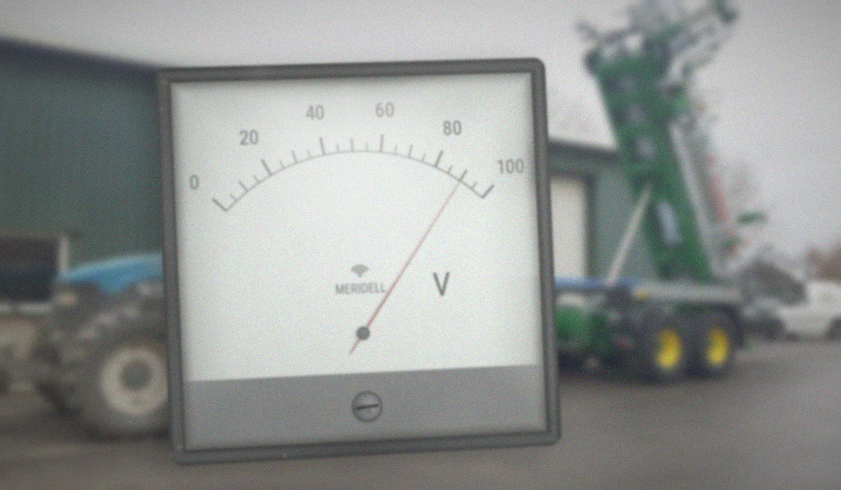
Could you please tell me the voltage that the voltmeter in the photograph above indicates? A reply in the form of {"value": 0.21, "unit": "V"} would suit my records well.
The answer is {"value": 90, "unit": "V"}
